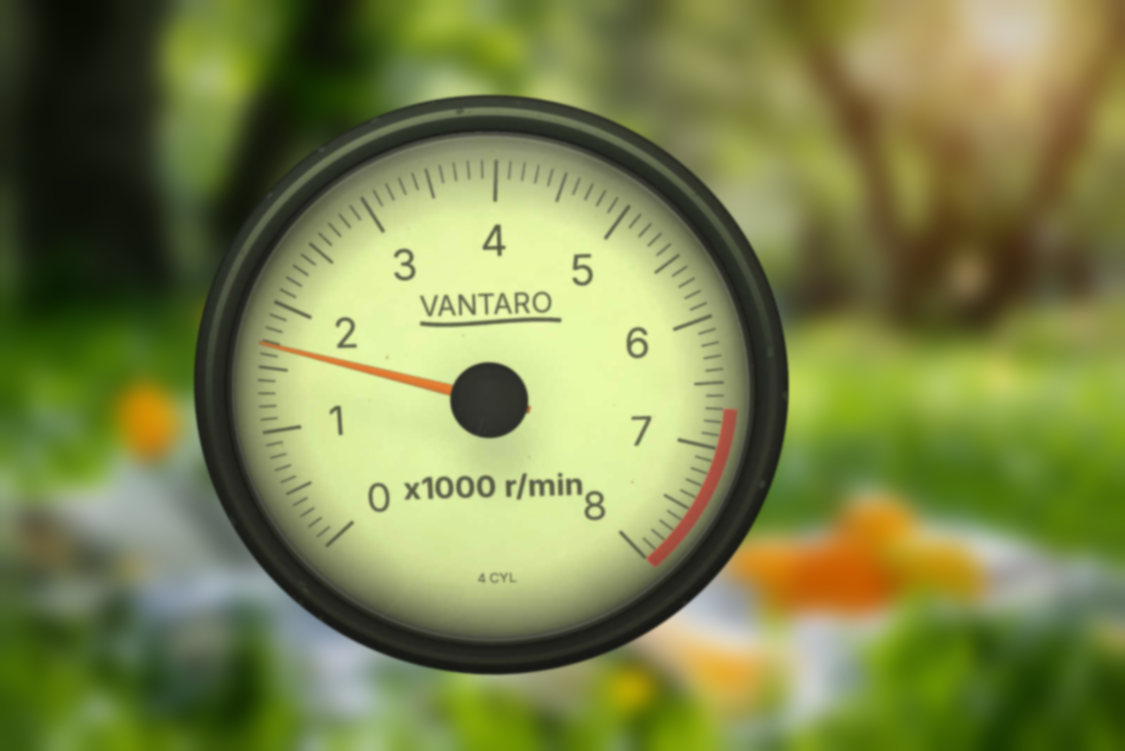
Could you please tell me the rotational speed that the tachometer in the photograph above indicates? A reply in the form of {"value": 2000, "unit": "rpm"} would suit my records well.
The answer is {"value": 1700, "unit": "rpm"}
